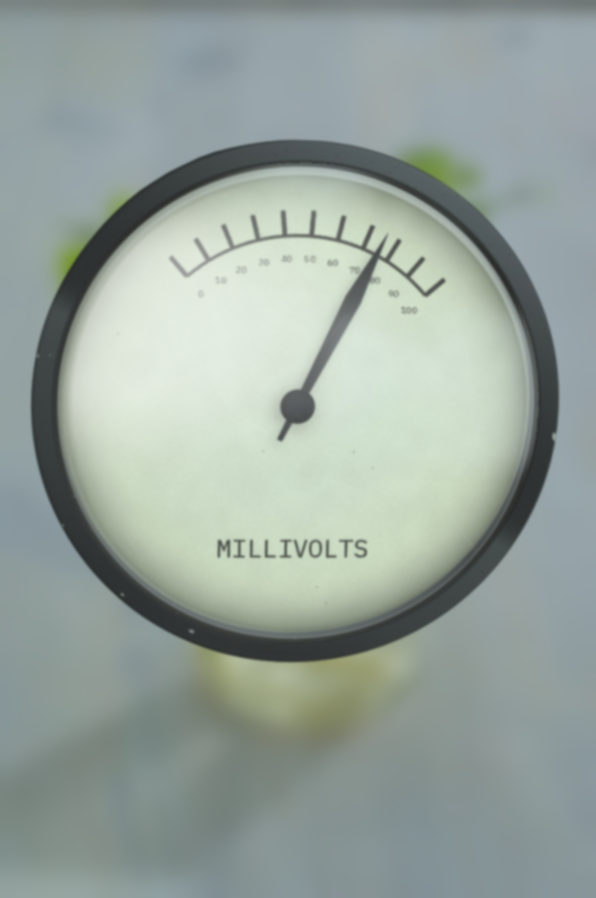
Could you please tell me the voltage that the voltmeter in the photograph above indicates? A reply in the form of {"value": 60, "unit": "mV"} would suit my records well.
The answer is {"value": 75, "unit": "mV"}
